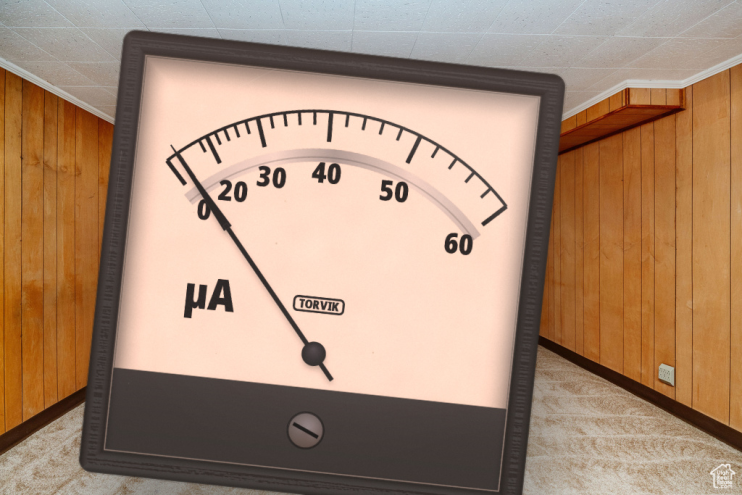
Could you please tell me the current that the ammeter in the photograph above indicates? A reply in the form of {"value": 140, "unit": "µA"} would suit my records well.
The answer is {"value": 10, "unit": "µA"}
